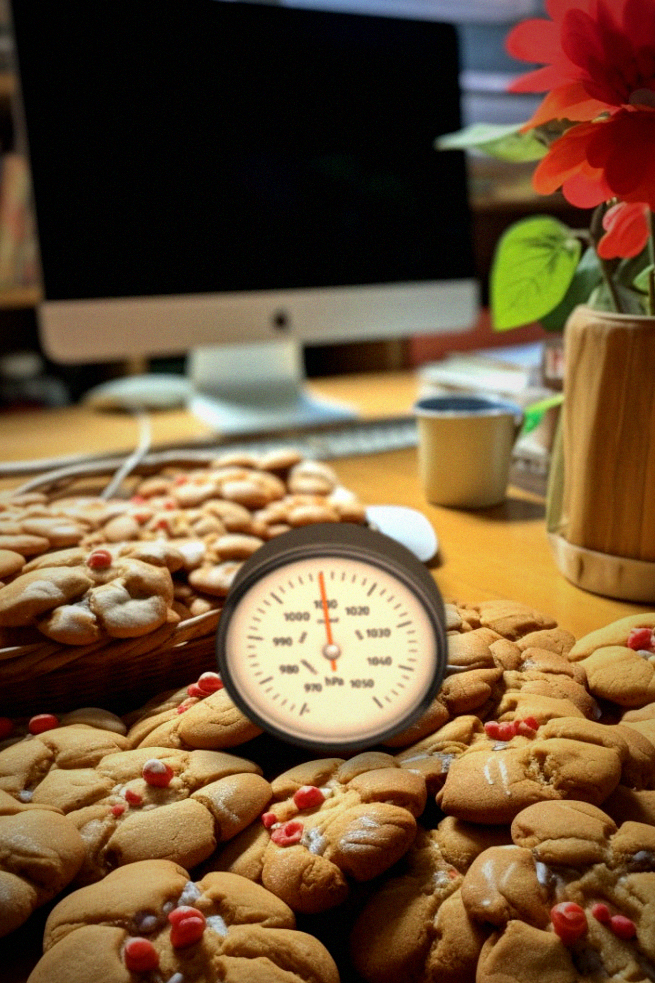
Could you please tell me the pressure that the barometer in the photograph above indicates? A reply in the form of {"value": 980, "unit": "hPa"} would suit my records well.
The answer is {"value": 1010, "unit": "hPa"}
